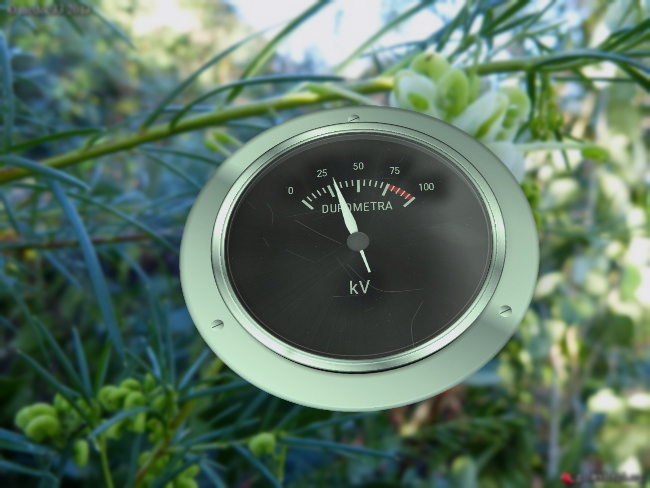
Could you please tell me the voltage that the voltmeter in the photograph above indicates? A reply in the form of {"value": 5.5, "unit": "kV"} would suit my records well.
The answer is {"value": 30, "unit": "kV"}
